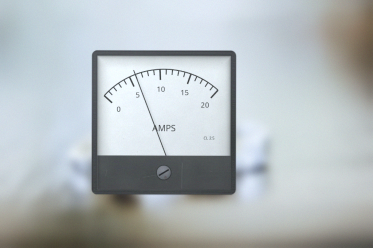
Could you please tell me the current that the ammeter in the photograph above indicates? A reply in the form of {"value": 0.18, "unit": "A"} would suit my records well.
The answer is {"value": 6, "unit": "A"}
